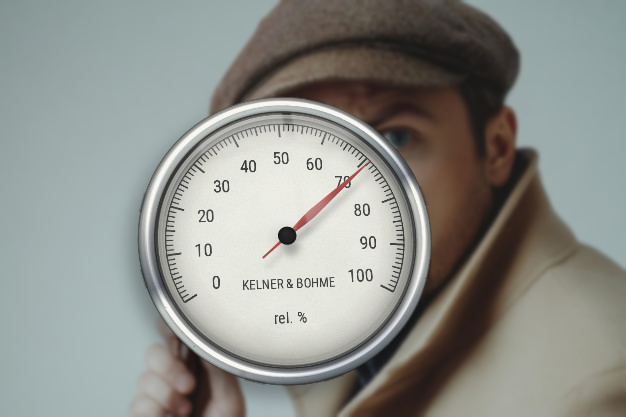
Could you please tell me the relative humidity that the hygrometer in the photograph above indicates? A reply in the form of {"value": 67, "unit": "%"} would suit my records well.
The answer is {"value": 71, "unit": "%"}
